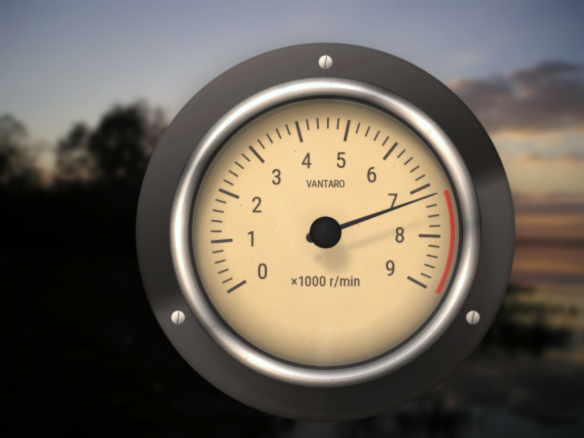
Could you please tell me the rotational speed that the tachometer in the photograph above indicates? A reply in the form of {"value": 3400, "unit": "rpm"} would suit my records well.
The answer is {"value": 7200, "unit": "rpm"}
